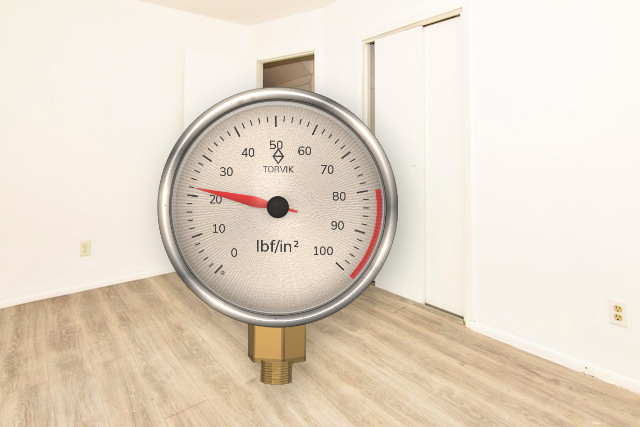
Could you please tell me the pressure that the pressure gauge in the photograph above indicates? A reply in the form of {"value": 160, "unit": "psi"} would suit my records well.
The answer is {"value": 22, "unit": "psi"}
